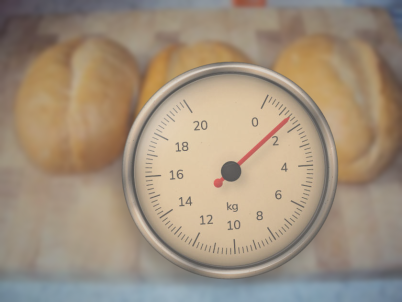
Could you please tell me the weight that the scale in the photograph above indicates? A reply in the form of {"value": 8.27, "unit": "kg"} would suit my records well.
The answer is {"value": 1.4, "unit": "kg"}
